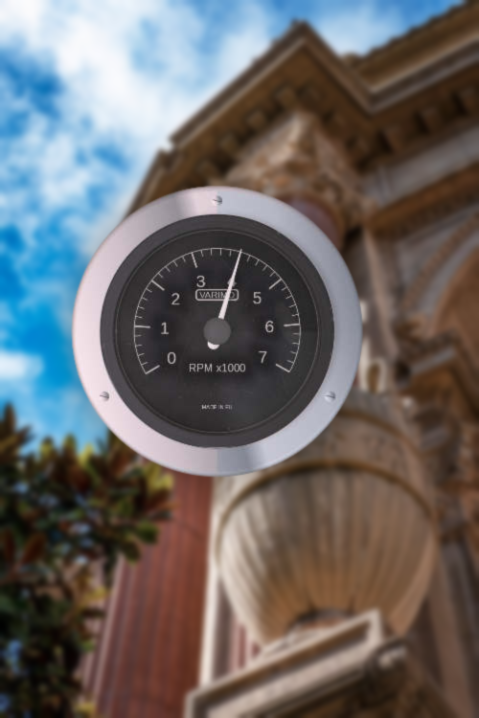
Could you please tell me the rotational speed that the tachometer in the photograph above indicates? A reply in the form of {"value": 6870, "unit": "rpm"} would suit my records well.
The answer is {"value": 4000, "unit": "rpm"}
